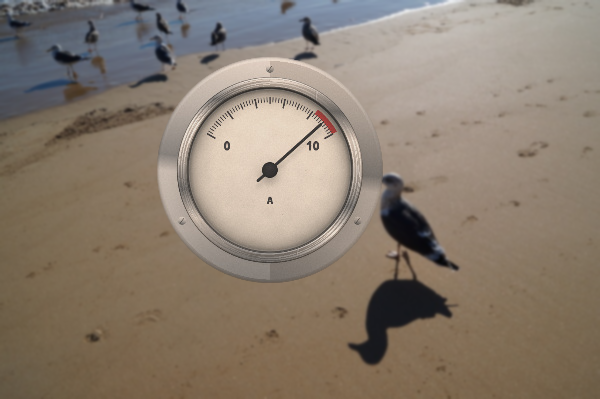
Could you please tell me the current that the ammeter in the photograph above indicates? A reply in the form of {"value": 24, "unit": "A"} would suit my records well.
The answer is {"value": 9, "unit": "A"}
